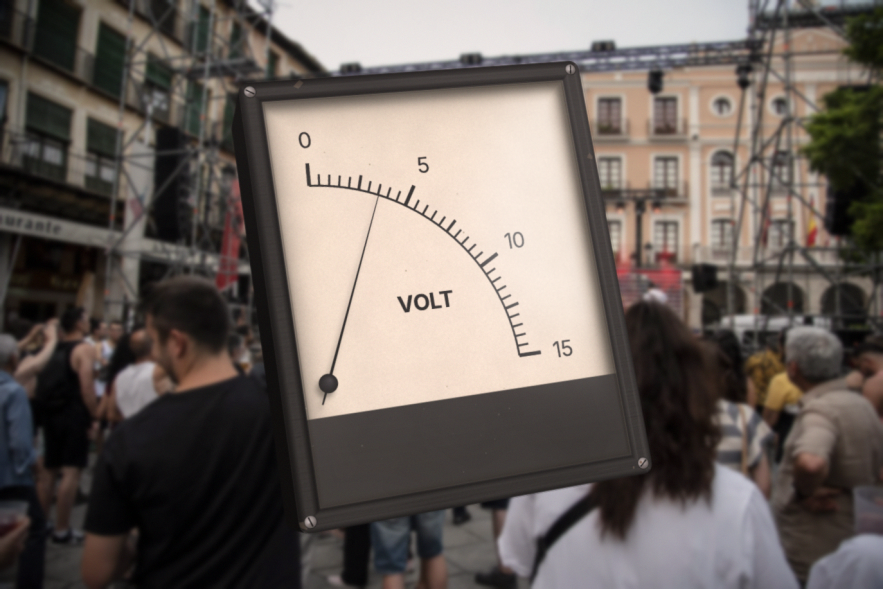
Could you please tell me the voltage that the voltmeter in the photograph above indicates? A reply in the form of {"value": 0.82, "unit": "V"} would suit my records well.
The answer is {"value": 3.5, "unit": "V"}
